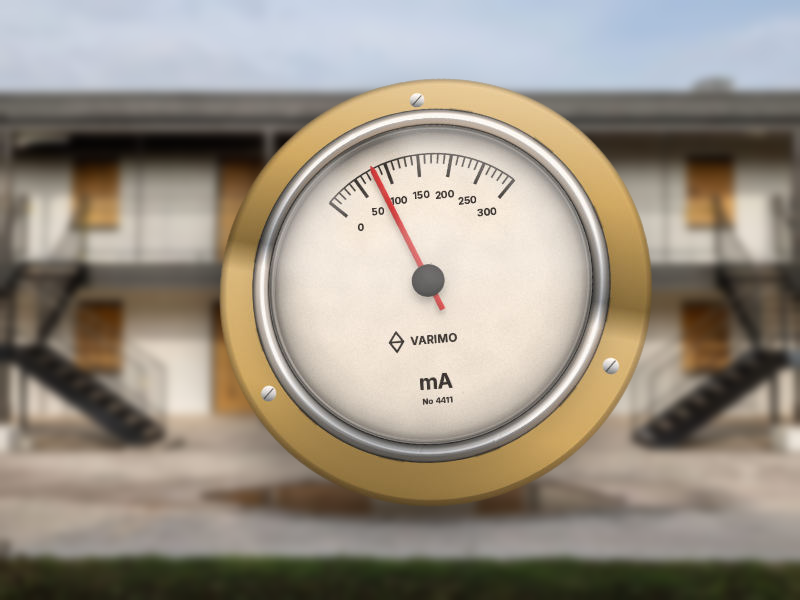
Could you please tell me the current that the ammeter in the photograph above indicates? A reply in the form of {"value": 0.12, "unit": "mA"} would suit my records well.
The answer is {"value": 80, "unit": "mA"}
